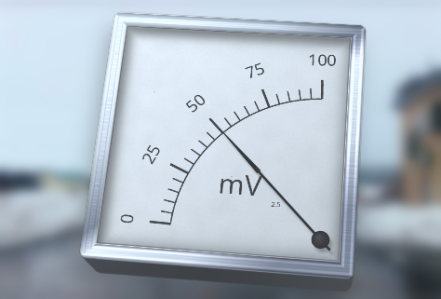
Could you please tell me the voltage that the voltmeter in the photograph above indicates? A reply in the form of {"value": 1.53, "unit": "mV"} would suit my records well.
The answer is {"value": 50, "unit": "mV"}
